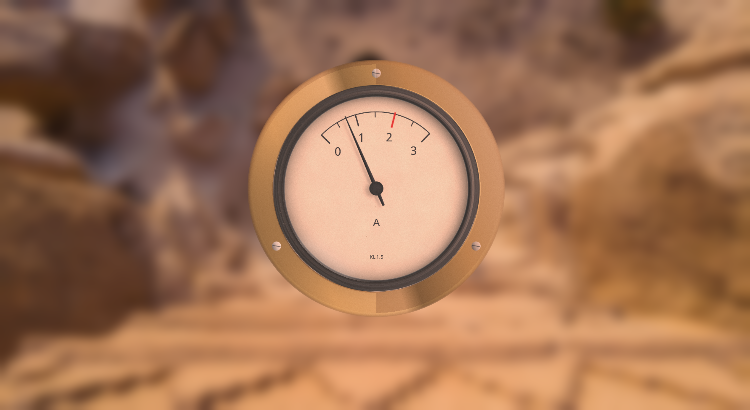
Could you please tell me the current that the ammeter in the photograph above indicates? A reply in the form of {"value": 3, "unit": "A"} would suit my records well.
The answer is {"value": 0.75, "unit": "A"}
